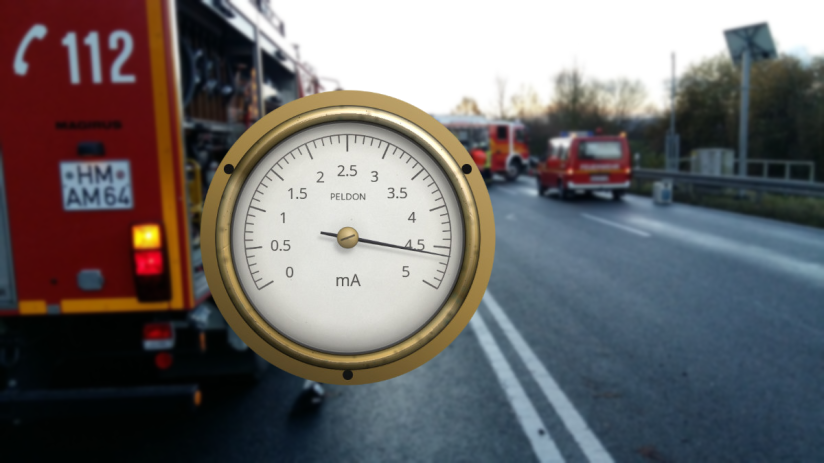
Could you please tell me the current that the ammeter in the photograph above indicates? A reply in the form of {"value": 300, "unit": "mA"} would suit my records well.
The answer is {"value": 4.6, "unit": "mA"}
